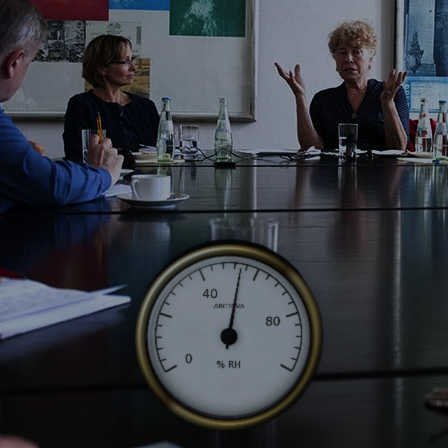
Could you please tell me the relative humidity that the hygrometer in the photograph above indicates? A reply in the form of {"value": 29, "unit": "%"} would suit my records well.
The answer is {"value": 54, "unit": "%"}
